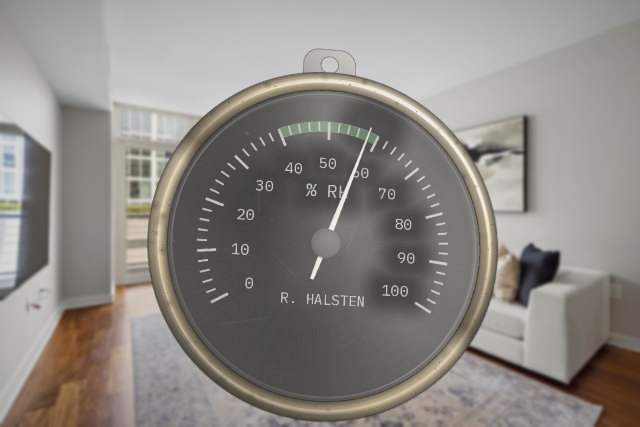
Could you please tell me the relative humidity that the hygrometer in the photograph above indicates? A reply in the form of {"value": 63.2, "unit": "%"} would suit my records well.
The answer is {"value": 58, "unit": "%"}
